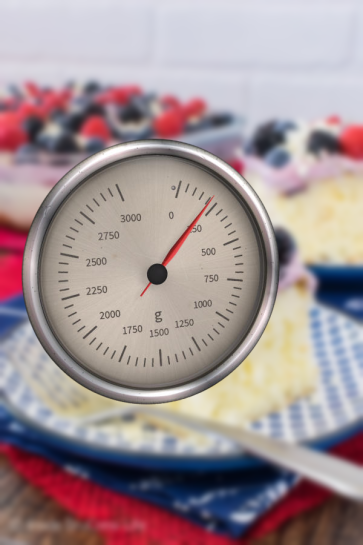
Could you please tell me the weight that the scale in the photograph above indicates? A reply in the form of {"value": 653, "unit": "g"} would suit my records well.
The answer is {"value": 200, "unit": "g"}
